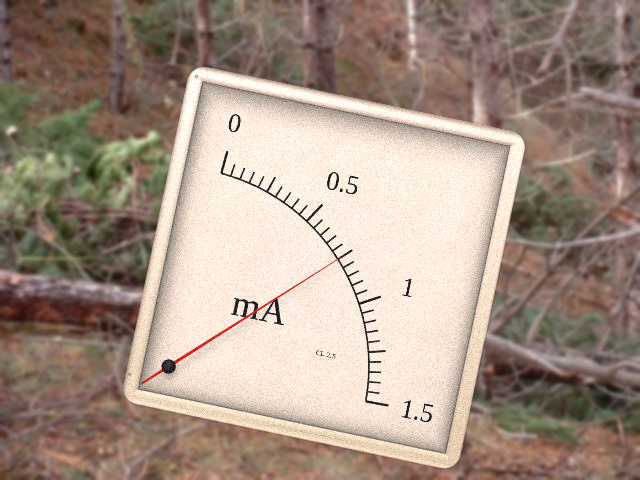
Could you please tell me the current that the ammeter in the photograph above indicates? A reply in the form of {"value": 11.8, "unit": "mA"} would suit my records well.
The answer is {"value": 0.75, "unit": "mA"}
